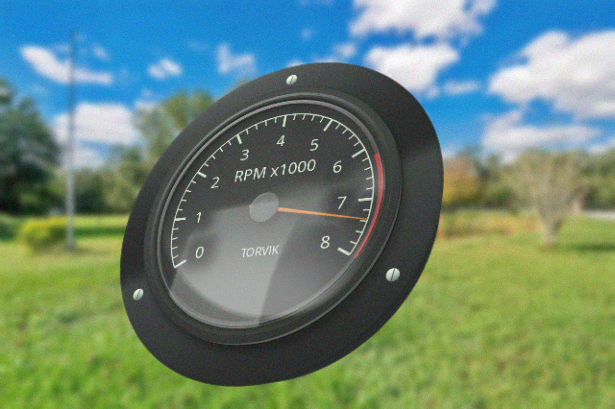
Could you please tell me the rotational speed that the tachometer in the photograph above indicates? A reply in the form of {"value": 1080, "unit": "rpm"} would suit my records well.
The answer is {"value": 7400, "unit": "rpm"}
